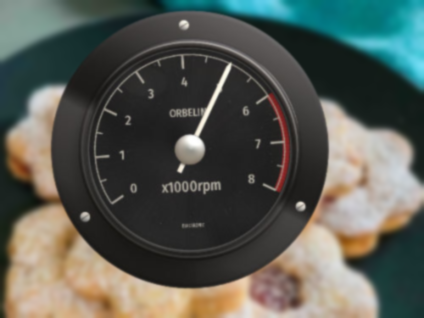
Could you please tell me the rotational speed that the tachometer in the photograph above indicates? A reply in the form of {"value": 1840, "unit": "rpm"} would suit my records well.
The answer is {"value": 5000, "unit": "rpm"}
